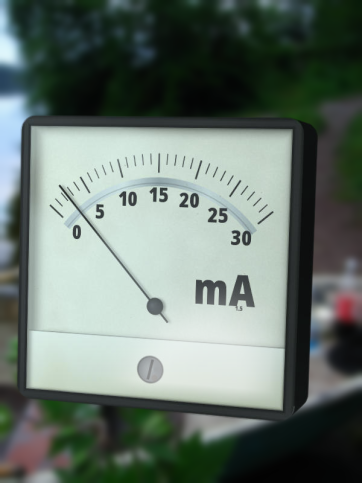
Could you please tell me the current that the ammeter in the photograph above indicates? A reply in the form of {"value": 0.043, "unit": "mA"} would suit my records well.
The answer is {"value": 2.5, "unit": "mA"}
